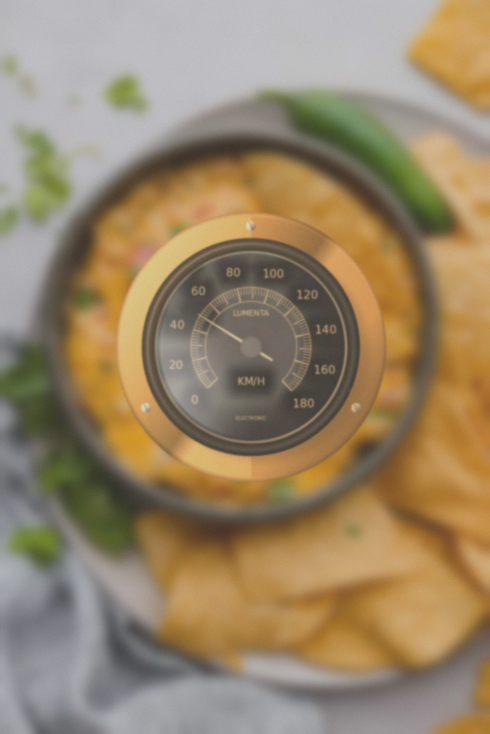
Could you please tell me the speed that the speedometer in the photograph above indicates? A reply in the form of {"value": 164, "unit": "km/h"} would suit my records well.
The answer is {"value": 50, "unit": "km/h"}
